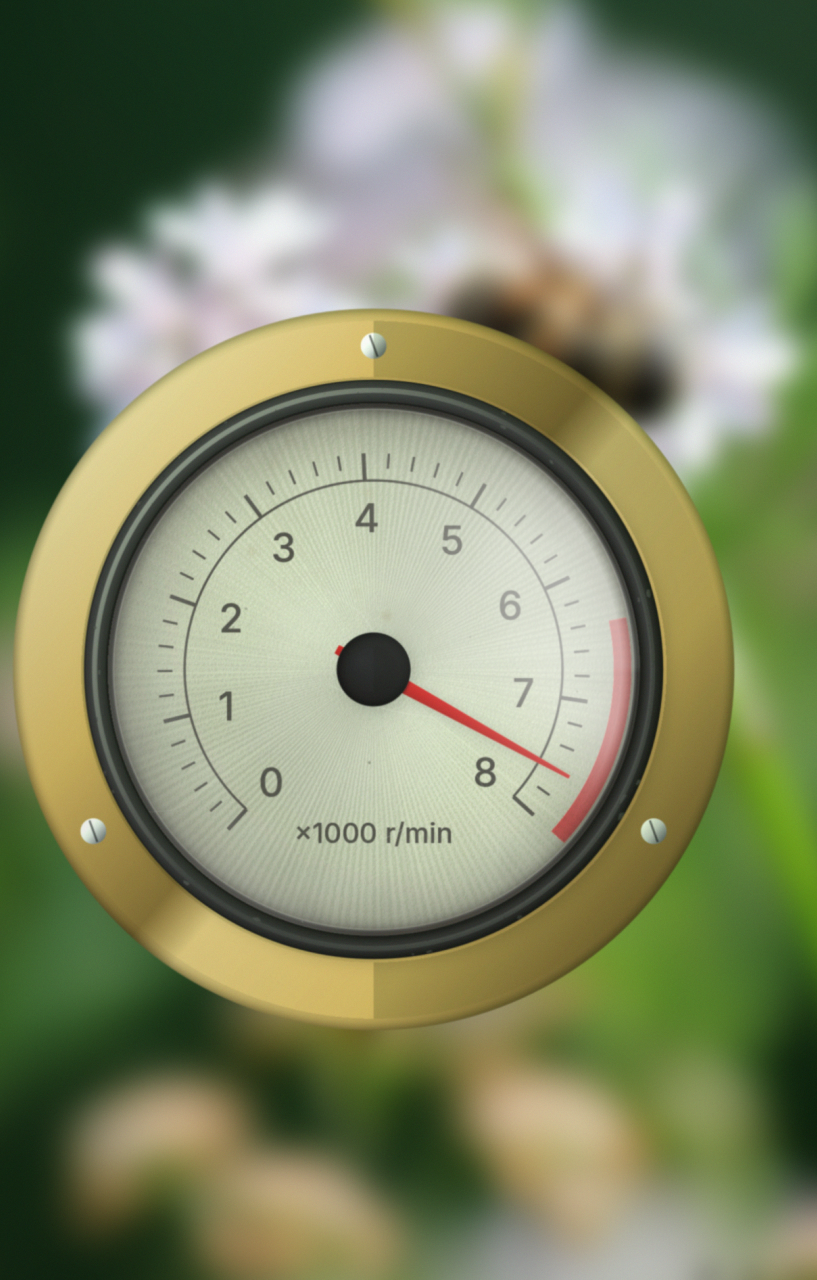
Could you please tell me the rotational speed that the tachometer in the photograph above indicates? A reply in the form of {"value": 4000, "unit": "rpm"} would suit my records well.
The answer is {"value": 7600, "unit": "rpm"}
